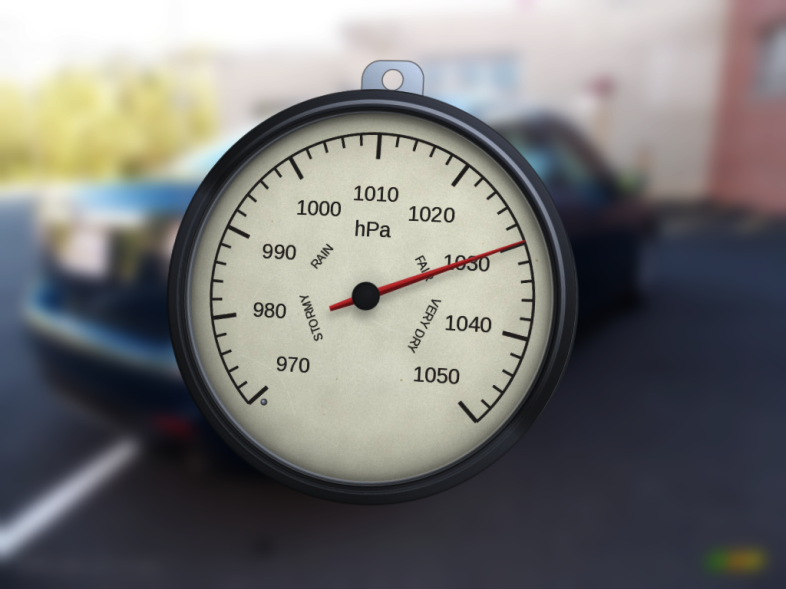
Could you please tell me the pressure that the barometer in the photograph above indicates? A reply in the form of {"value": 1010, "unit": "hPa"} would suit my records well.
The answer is {"value": 1030, "unit": "hPa"}
